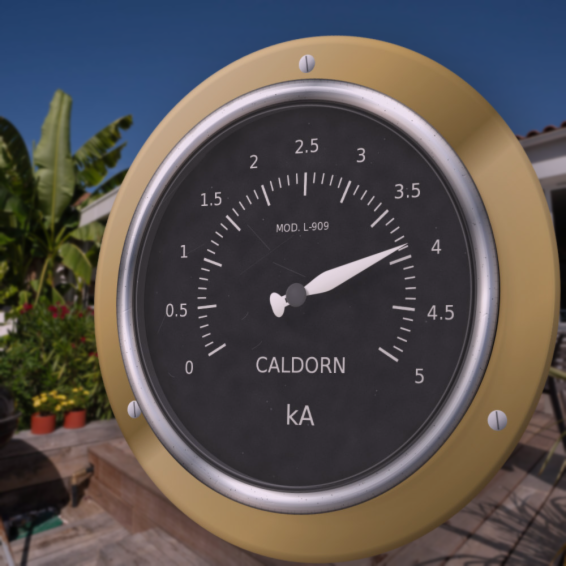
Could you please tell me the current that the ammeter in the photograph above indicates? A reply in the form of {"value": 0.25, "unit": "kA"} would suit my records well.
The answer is {"value": 3.9, "unit": "kA"}
